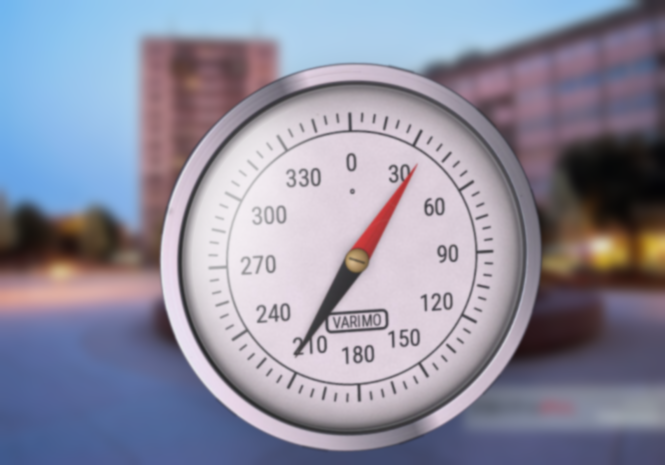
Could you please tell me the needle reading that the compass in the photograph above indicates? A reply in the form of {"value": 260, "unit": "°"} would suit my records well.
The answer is {"value": 35, "unit": "°"}
